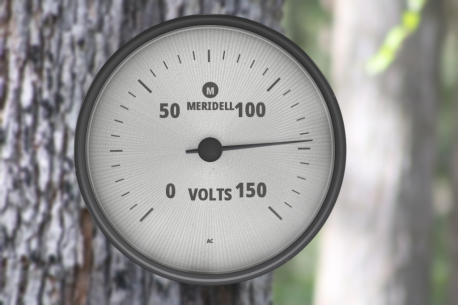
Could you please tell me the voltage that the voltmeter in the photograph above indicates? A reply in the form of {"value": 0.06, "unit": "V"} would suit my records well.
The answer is {"value": 122.5, "unit": "V"}
